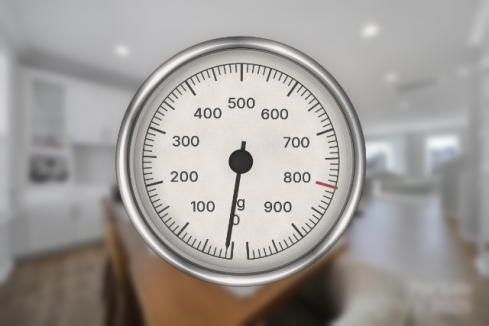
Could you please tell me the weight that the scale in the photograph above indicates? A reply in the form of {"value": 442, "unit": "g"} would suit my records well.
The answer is {"value": 10, "unit": "g"}
